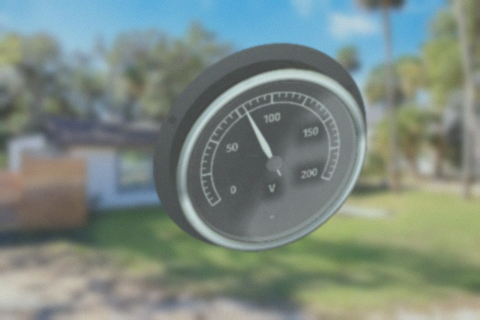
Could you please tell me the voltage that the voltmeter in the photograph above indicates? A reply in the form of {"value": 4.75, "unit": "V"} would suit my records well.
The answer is {"value": 80, "unit": "V"}
